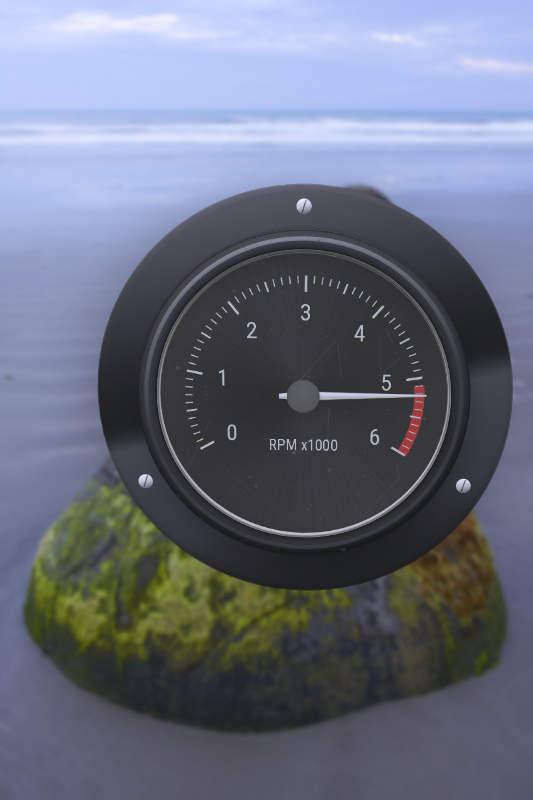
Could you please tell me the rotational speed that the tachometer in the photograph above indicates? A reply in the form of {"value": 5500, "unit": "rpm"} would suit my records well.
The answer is {"value": 5200, "unit": "rpm"}
